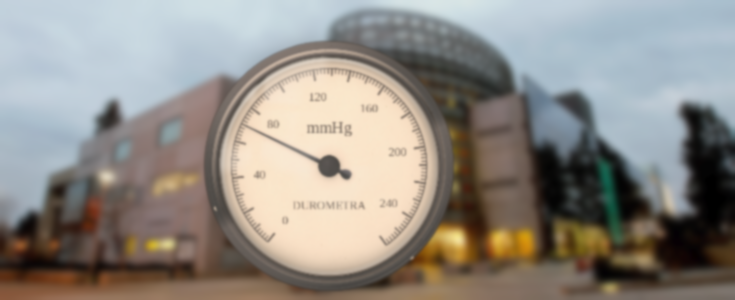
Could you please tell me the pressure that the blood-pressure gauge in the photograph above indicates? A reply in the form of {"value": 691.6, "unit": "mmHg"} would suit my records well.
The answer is {"value": 70, "unit": "mmHg"}
